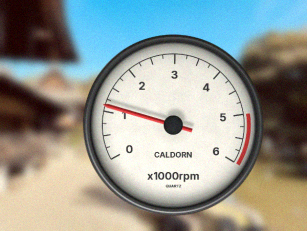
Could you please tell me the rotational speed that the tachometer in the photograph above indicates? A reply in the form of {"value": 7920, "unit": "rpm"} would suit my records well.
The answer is {"value": 1125, "unit": "rpm"}
